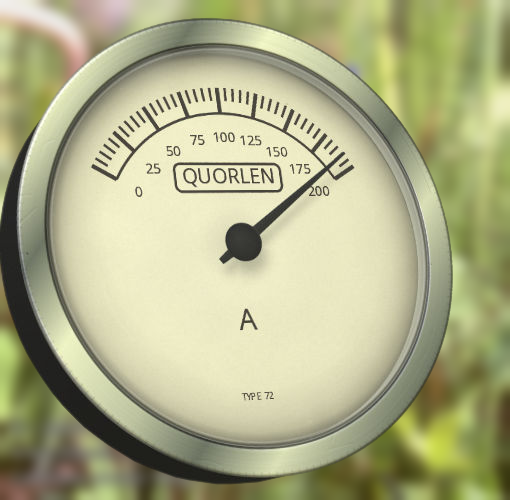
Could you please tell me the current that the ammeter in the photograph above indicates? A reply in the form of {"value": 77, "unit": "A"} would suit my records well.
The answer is {"value": 190, "unit": "A"}
